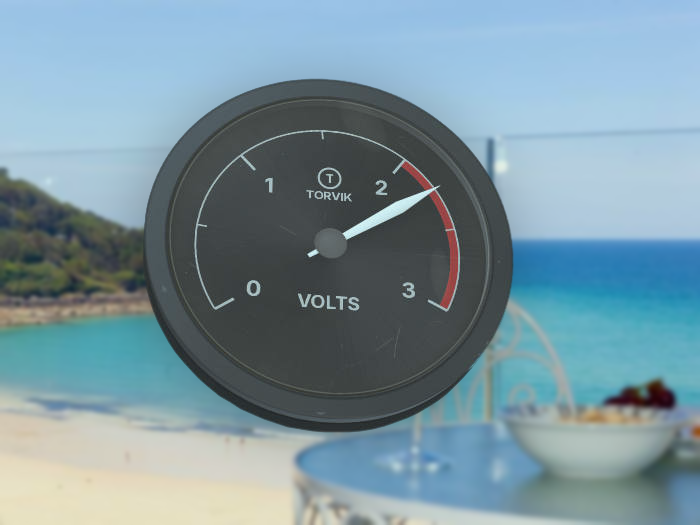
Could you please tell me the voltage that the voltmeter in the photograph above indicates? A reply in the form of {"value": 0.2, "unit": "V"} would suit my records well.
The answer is {"value": 2.25, "unit": "V"}
